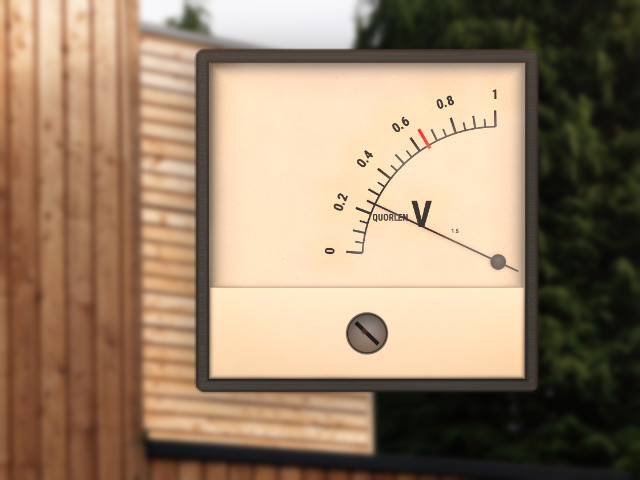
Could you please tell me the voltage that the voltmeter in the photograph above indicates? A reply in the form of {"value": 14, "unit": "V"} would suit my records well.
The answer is {"value": 0.25, "unit": "V"}
